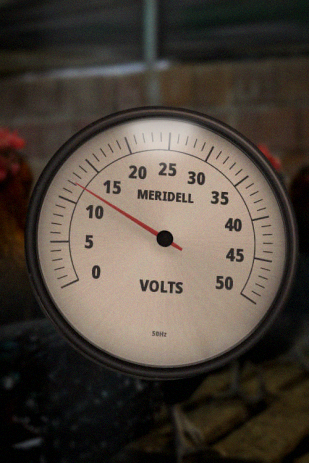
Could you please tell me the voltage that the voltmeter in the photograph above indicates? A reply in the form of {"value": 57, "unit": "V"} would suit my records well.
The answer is {"value": 12, "unit": "V"}
